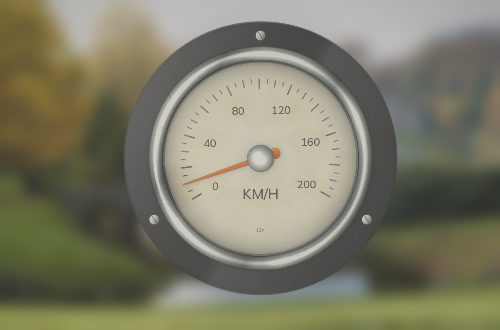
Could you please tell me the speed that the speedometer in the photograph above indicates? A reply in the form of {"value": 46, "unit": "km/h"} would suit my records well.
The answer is {"value": 10, "unit": "km/h"}
